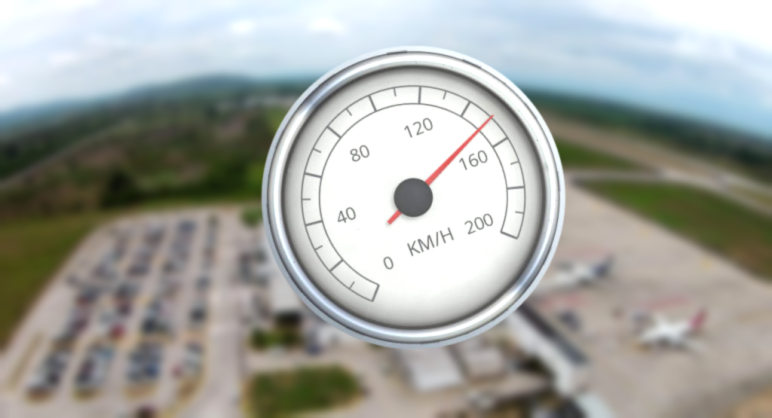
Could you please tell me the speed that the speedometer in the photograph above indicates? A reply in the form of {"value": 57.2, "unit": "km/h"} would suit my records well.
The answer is {"value": 150, "unit": "km/h"}
